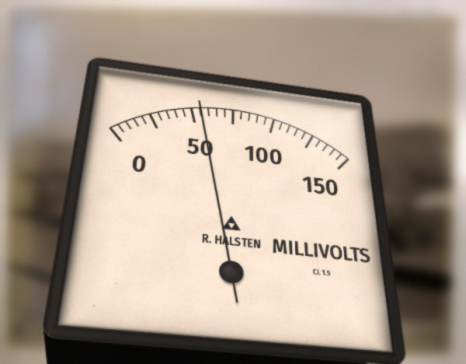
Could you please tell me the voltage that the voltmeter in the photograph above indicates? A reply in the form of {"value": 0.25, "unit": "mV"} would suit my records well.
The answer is {"value": 55, "unit": "mV"}
